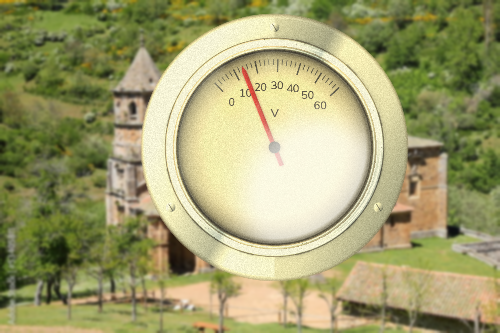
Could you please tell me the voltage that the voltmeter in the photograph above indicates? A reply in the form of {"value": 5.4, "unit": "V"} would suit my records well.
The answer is {"value": 14, "unit": "V"}
